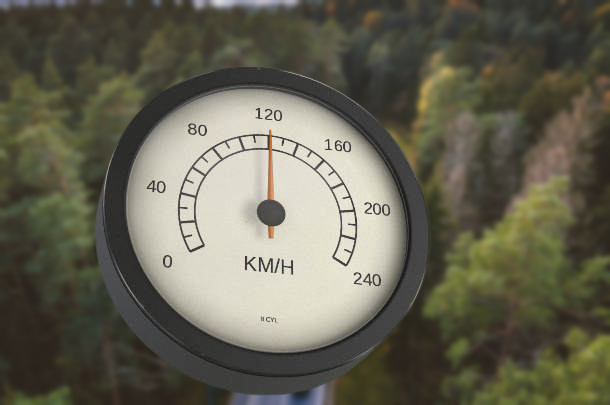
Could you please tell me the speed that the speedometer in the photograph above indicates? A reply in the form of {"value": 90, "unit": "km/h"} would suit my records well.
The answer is {"value": 120, "unit": "km/h"}
